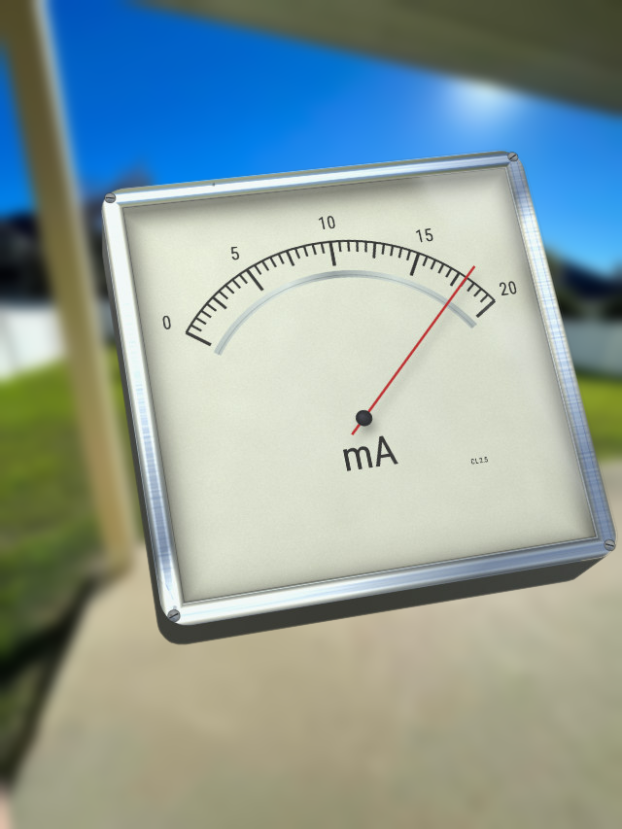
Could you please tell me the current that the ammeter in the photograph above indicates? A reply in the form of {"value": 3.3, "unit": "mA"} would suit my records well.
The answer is {"value": 18, "unit": "mA"}
